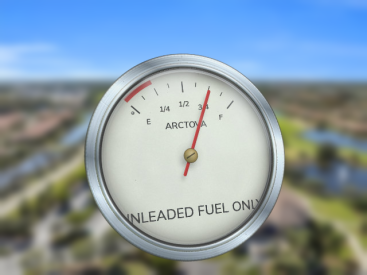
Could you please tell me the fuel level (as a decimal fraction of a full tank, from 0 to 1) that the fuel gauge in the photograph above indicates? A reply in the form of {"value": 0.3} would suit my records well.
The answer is {"value": 0.75}
